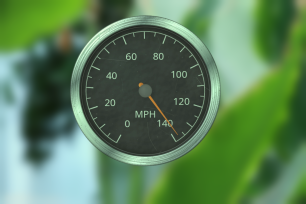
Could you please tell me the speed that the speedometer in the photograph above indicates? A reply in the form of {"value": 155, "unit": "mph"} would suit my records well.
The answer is {"value": 137.5, "unit": "mph"}
